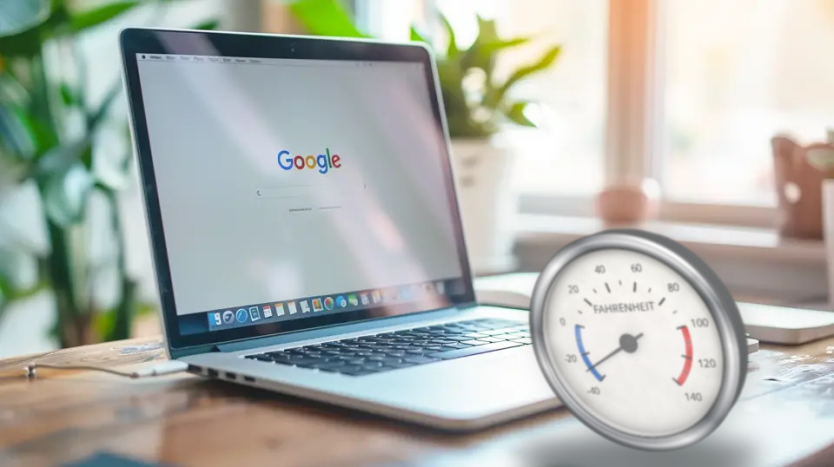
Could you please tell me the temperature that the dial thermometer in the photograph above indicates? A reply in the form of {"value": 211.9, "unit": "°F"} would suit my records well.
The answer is {"value": -30, "unit": "°F"}
